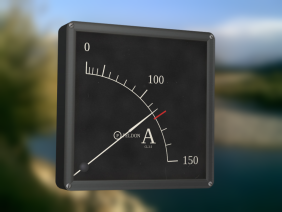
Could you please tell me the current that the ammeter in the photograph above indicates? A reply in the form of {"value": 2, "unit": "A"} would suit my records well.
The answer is {"value": 115, "unit": "A"}
